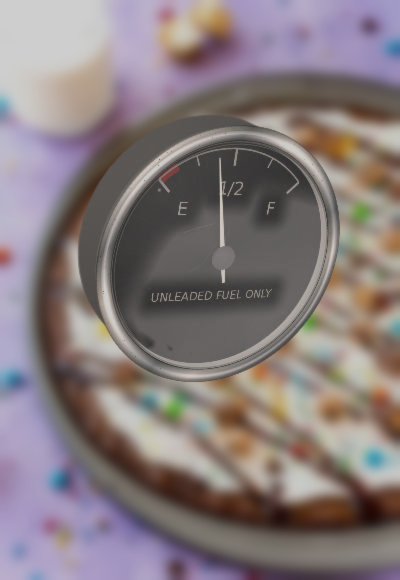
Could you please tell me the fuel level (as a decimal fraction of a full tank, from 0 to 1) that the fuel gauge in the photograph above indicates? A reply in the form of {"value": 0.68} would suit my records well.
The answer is {"value": 0.375}
